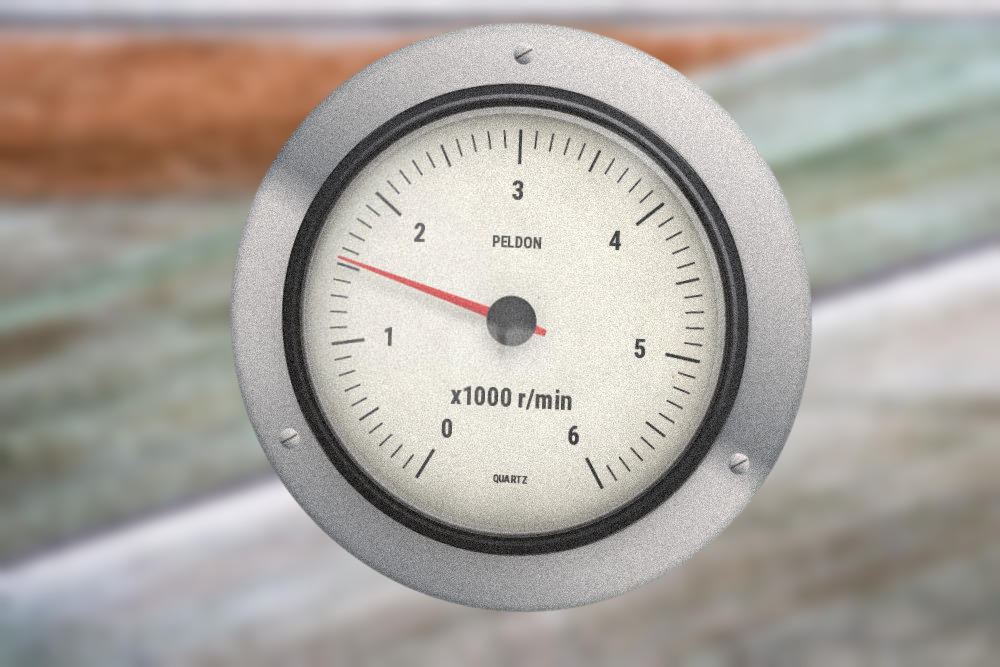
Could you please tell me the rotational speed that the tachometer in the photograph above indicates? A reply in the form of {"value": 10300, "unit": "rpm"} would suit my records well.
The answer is {"value": 1550, "unit": "rpm"}
